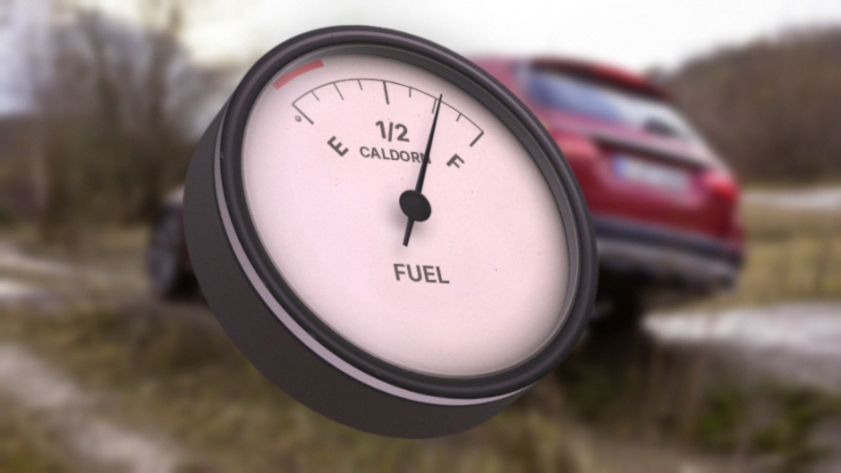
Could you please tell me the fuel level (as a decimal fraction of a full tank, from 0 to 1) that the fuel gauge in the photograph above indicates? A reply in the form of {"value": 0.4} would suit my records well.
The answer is {"value": 0.75}
